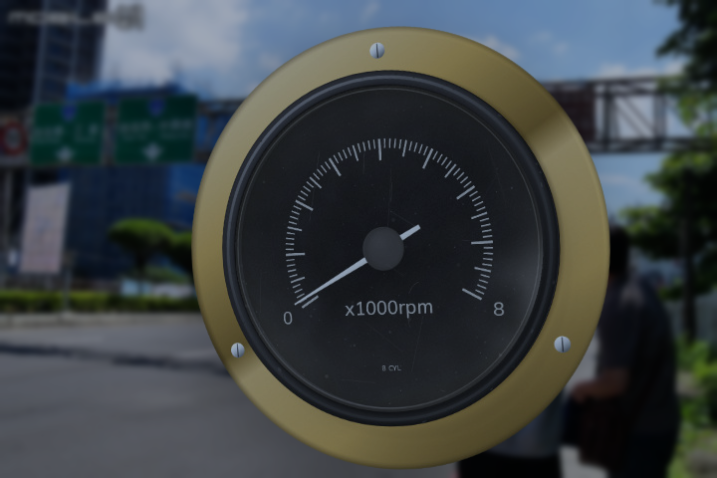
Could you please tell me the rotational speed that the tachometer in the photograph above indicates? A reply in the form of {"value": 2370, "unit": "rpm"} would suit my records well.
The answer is {"value": 100, "unit": "rpm"}
